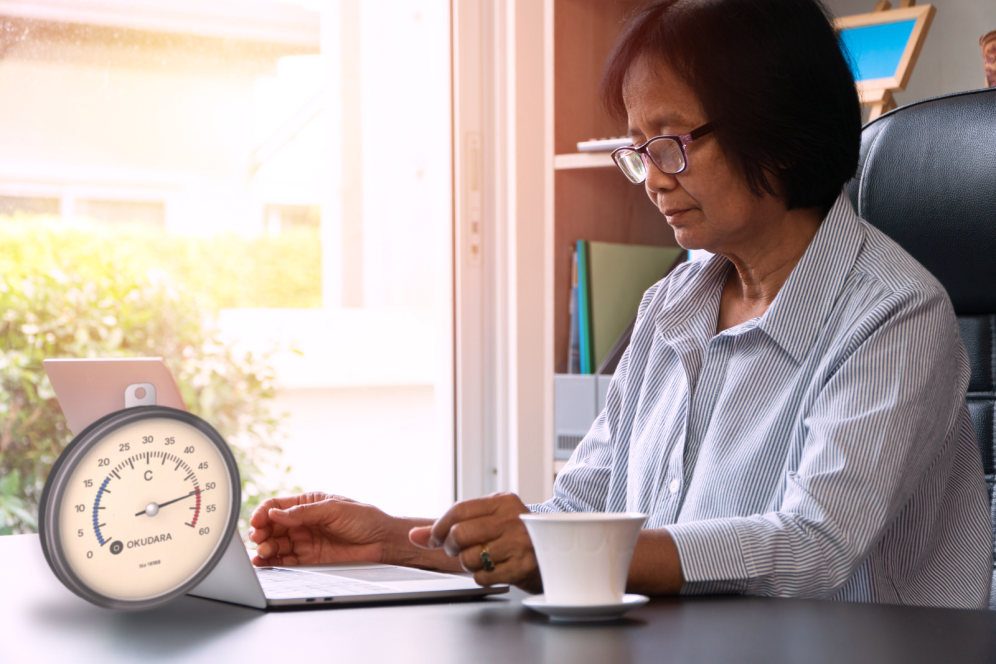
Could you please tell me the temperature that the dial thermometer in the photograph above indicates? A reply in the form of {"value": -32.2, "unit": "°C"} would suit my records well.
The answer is {"value": 50, "unit": "°C"}
